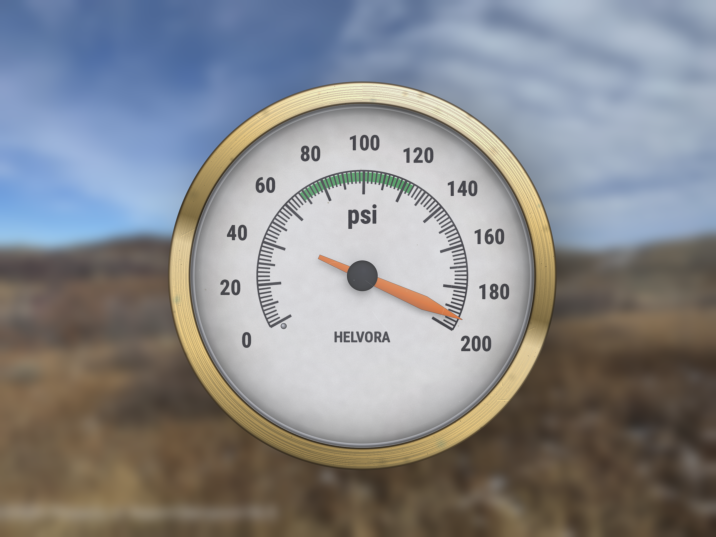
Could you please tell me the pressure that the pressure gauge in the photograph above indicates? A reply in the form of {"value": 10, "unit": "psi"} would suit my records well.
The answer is {"value": 194, "unit": "psi"}
